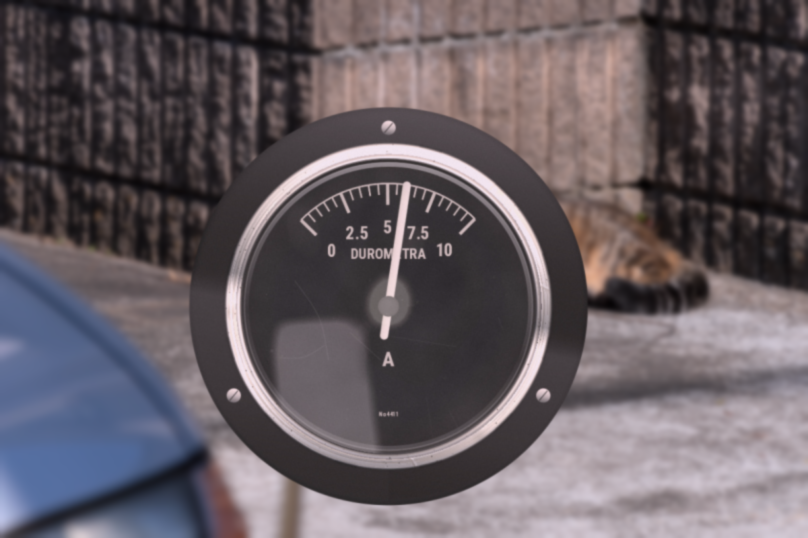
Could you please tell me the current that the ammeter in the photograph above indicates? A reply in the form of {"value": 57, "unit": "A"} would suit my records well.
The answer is {"value": 6, "unit": "A"}
